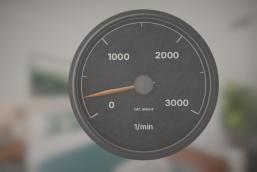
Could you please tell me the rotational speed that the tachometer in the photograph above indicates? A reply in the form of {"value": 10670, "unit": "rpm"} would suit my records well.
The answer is {"value": 250, "unit": "rpm"}
